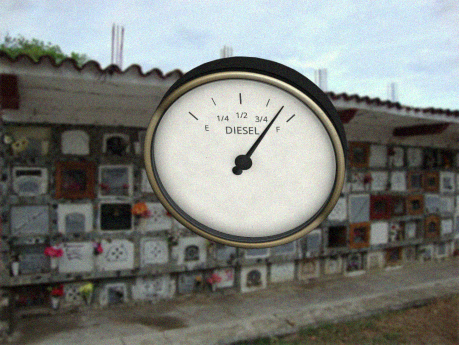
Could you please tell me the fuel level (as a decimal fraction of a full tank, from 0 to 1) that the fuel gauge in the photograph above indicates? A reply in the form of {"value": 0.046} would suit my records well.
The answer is {"value": 0.875}
